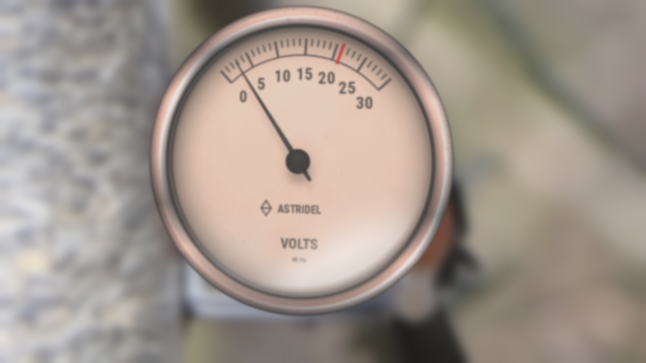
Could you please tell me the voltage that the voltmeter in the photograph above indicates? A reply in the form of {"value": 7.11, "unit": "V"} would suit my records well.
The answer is {"value": 3, "unit": "V"}
